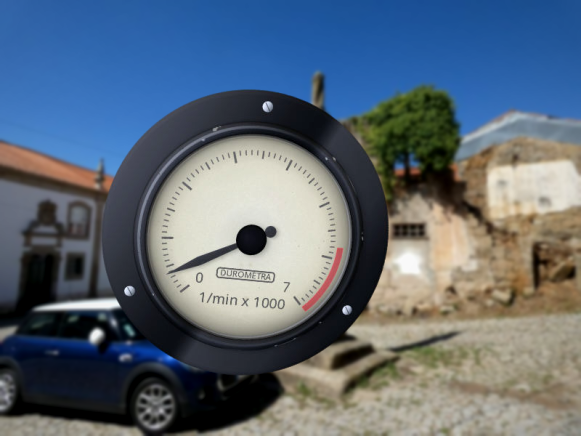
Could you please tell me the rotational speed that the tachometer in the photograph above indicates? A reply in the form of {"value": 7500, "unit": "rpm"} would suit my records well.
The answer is {"value": 400, "unit": "rpm"}
